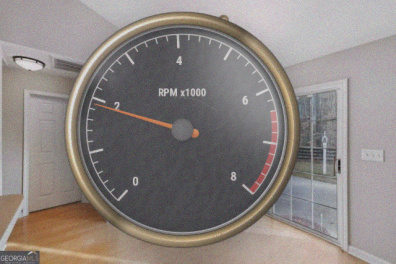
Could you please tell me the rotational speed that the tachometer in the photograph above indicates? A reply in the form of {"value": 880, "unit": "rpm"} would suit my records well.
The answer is {"value": 1900, "unit": "rpm"}
